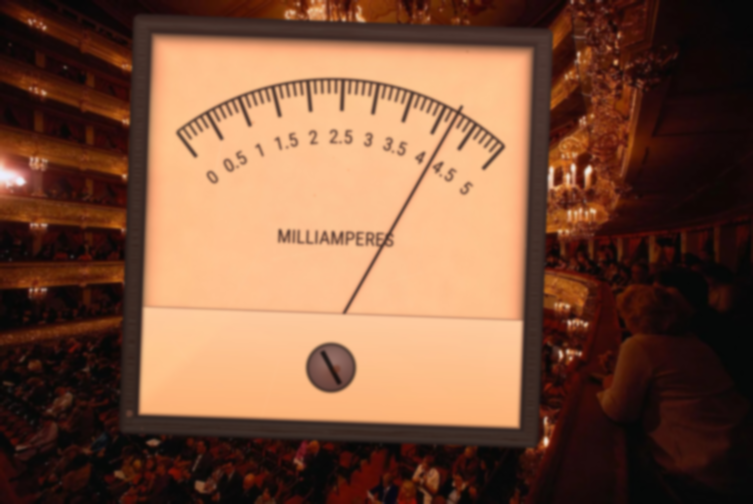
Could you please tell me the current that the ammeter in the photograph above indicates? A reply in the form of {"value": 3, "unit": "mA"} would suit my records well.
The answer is {"value": 4.2, "unit": "mA"}
